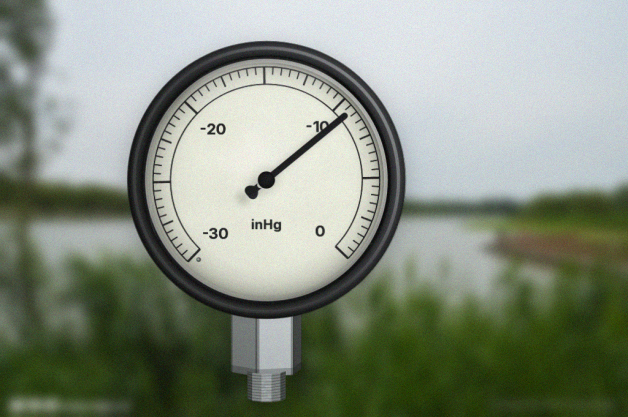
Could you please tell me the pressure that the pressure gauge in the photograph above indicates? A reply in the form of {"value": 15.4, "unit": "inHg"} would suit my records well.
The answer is {"value": -9.25, "unit": "inHg"}
